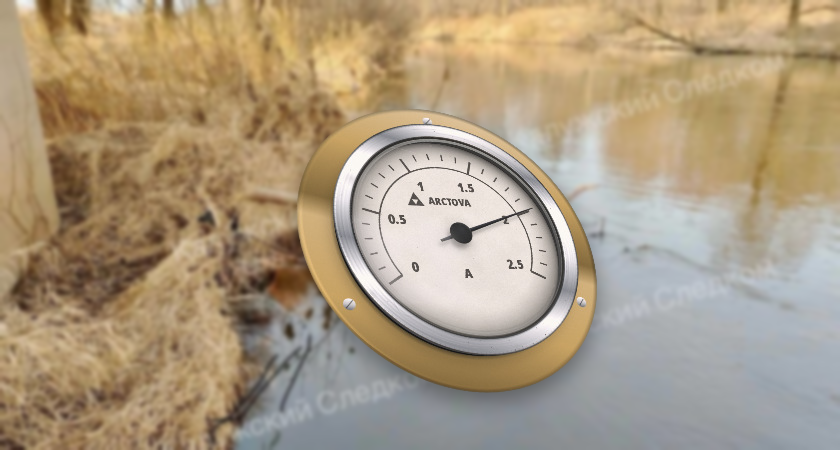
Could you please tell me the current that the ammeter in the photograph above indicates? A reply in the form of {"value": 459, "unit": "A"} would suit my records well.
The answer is {"value": 2, "unit": "A"}
